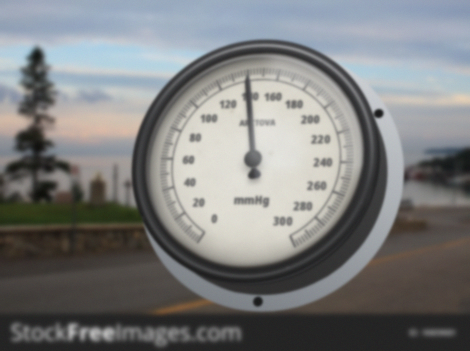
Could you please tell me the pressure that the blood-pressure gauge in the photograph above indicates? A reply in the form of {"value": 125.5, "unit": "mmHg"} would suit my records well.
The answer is {"value": 140, "unit": "mmHg"}
